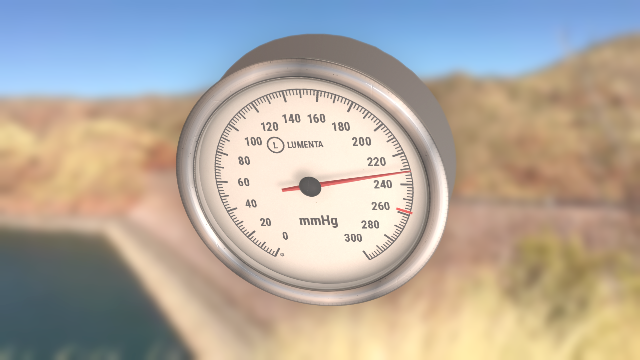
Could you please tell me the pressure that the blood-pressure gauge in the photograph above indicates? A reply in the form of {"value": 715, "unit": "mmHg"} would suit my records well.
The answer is {"value": 230, "unit": "mmHg"}
